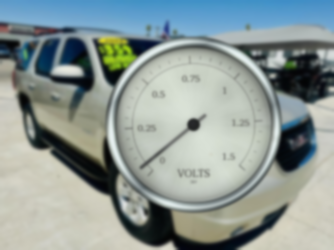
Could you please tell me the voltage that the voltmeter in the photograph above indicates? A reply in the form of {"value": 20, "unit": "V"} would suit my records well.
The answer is {"value": 0.05, "unit": "V"}
